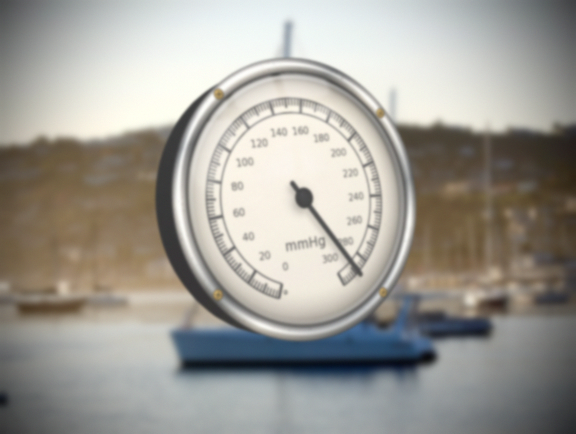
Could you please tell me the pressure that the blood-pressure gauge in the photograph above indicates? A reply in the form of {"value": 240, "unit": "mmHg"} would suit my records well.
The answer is {"value": 290, "unit": "mmHg"}
